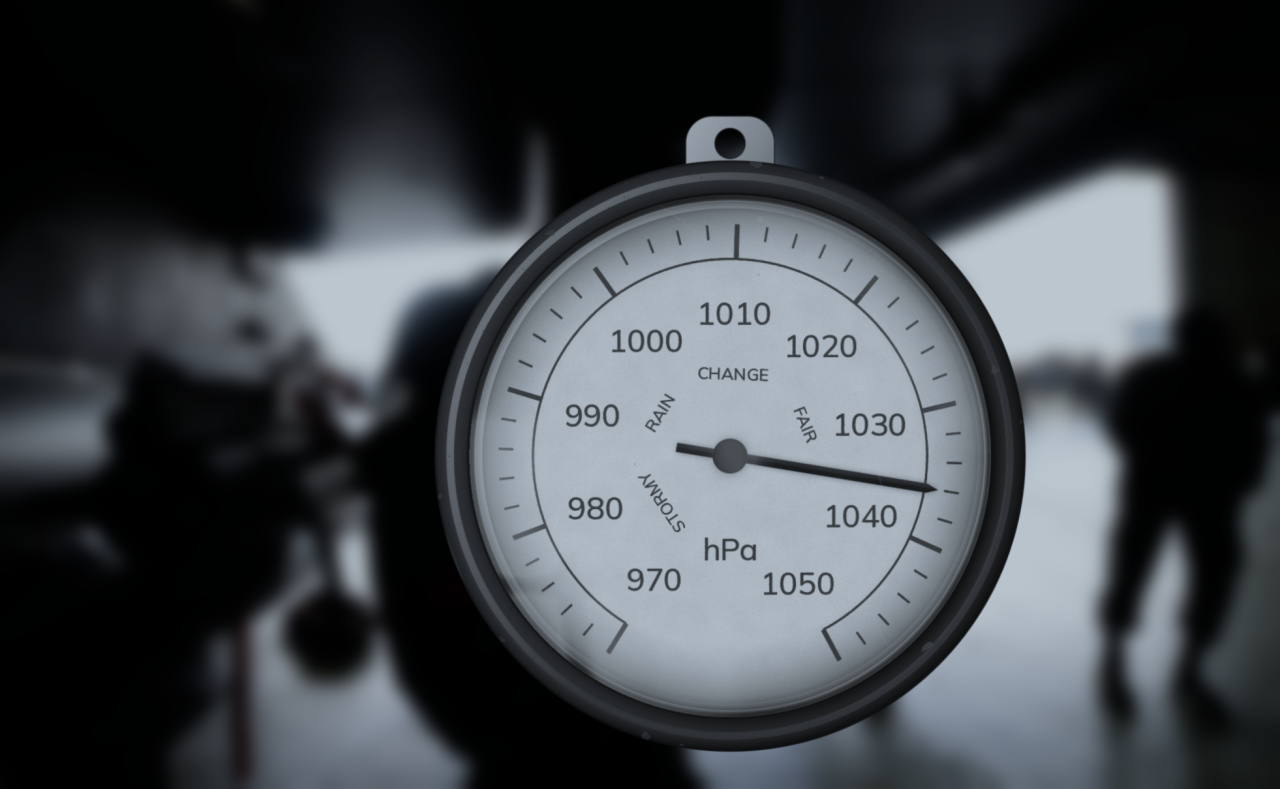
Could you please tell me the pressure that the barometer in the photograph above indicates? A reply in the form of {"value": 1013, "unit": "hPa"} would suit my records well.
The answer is {"value": 1036, "unit": "hPa"}
